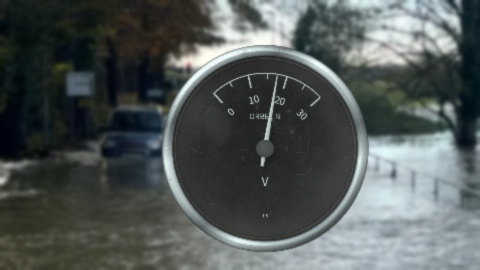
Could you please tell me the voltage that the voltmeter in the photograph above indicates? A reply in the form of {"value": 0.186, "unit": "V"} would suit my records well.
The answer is {"value": 17.5, "unit": "V"}
